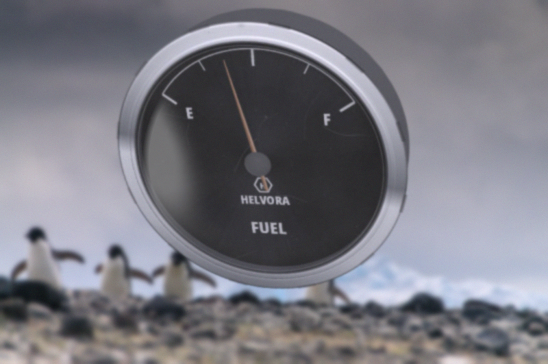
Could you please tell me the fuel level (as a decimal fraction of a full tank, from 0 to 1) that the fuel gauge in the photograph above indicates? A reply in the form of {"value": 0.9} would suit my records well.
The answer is {"value": 0.375}
